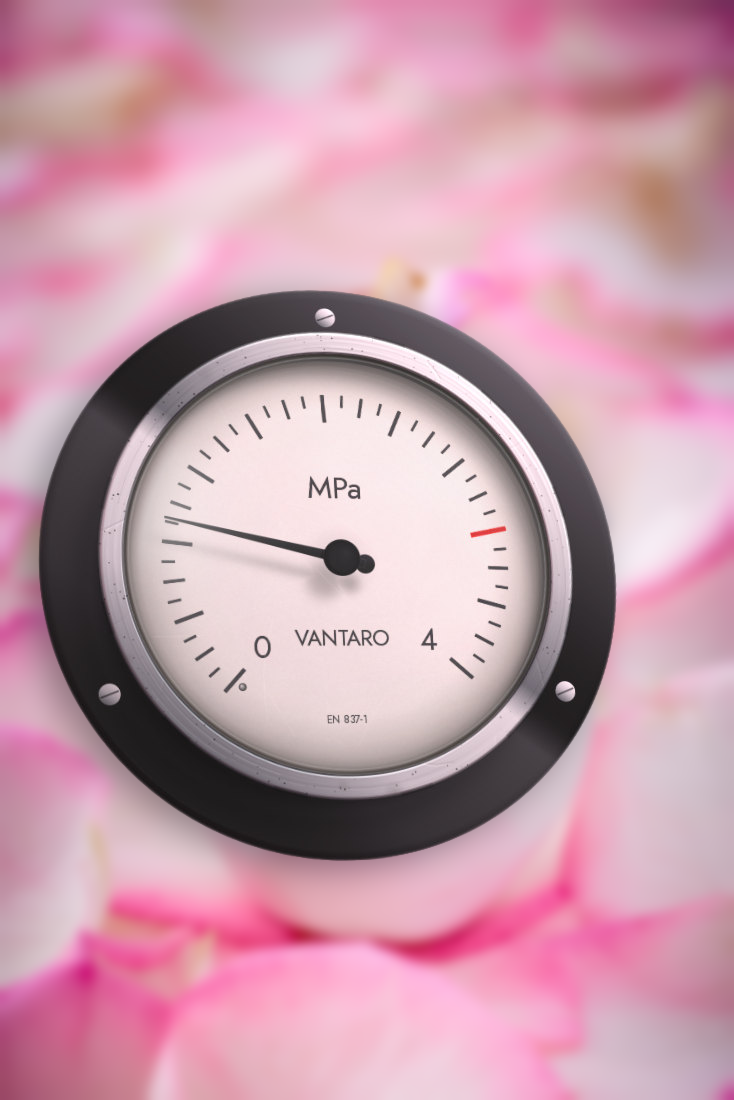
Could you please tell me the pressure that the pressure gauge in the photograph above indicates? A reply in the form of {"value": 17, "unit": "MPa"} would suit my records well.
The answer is {"value": 0.9, "unit": "MPa"}
